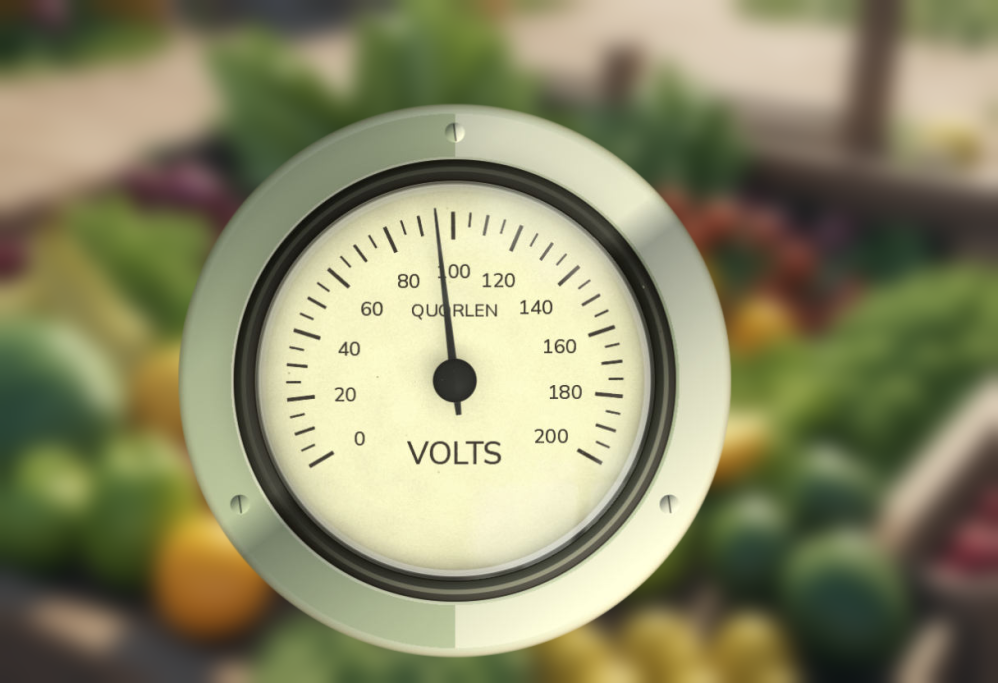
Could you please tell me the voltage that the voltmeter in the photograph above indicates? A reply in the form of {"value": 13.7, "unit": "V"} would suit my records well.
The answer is {"value": 95, "unit": "V"}
